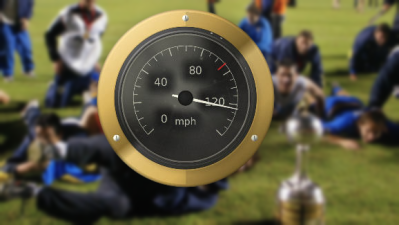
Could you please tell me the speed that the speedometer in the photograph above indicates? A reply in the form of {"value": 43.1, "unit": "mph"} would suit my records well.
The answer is {"value": 122.5, "unit": "mph"}
